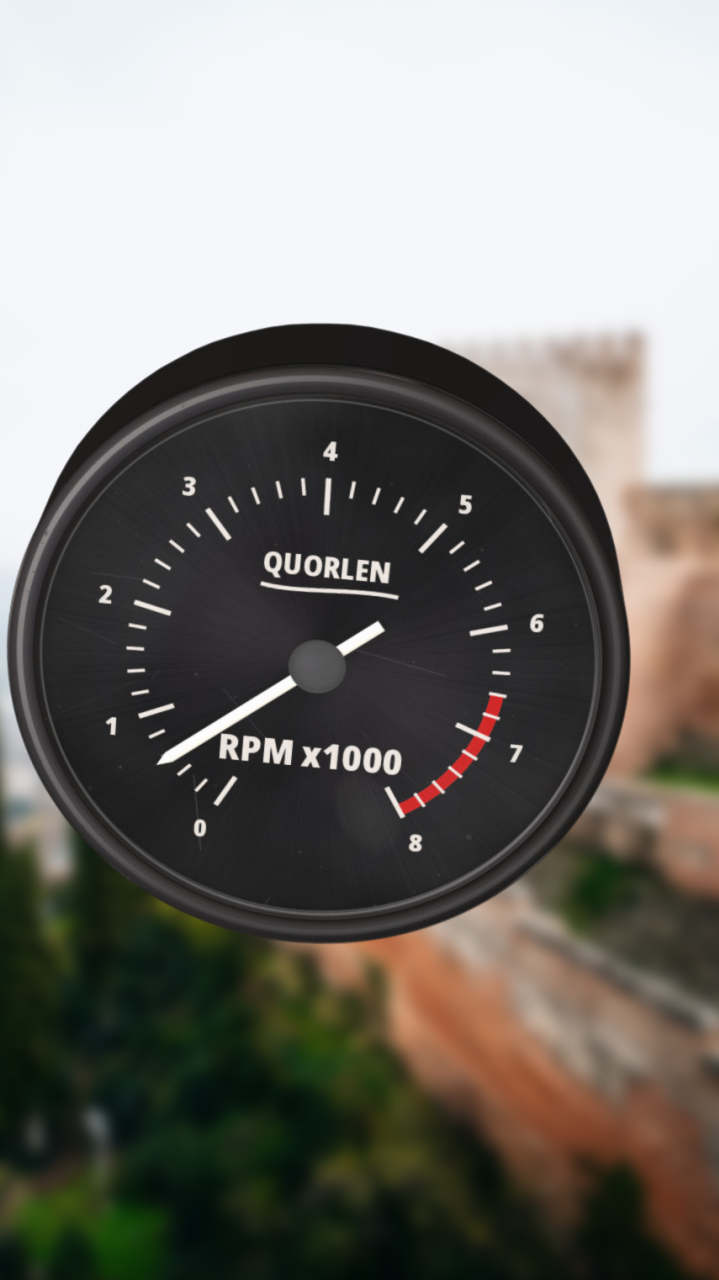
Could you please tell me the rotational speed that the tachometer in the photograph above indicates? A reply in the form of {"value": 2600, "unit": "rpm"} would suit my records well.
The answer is {"value": 600, "unit": "rpm"}
